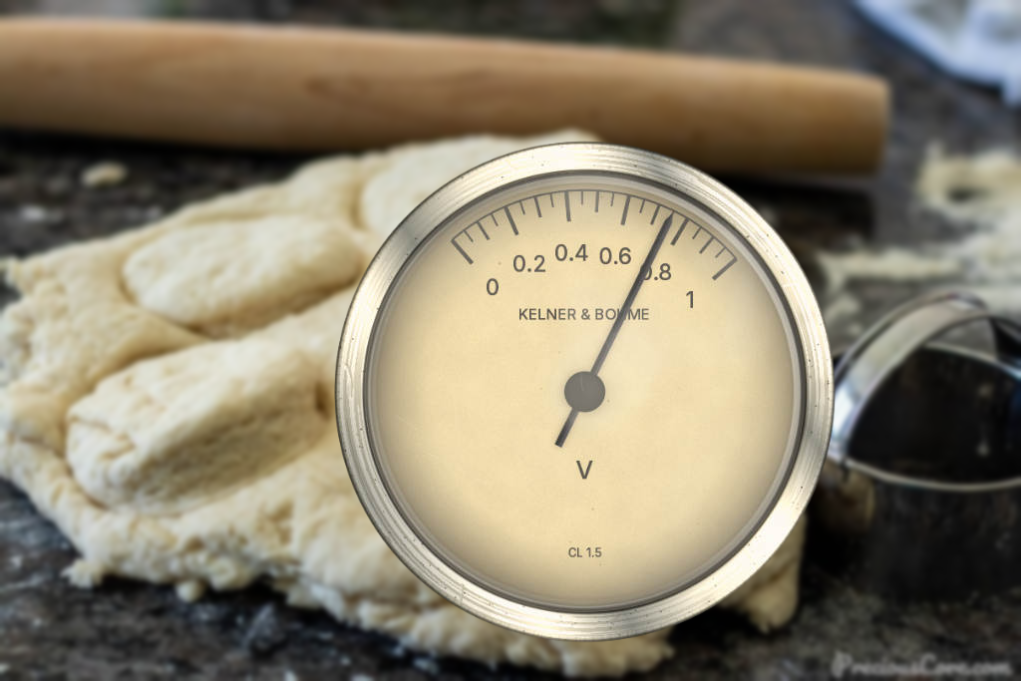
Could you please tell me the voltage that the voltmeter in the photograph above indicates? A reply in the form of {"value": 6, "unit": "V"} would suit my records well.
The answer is {"value": 0.75, "unit": "V"}
